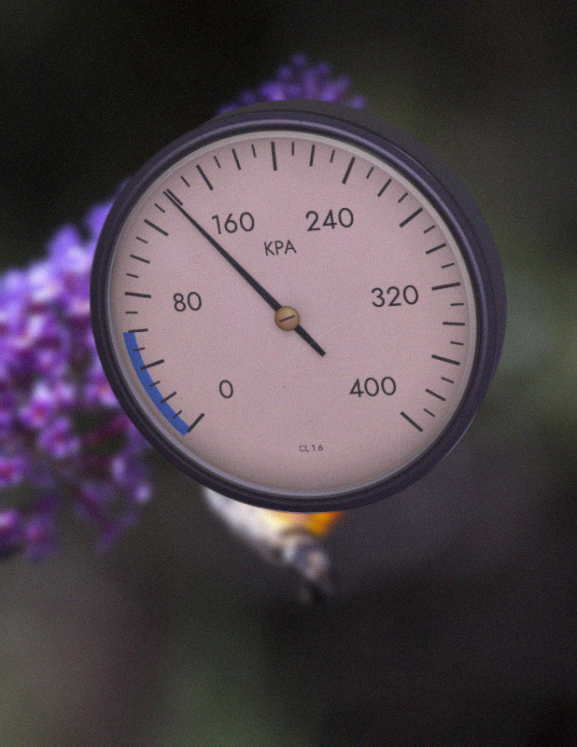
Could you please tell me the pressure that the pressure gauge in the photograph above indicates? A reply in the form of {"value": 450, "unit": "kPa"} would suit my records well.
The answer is {"value": 140, "unit": "kPa"}
